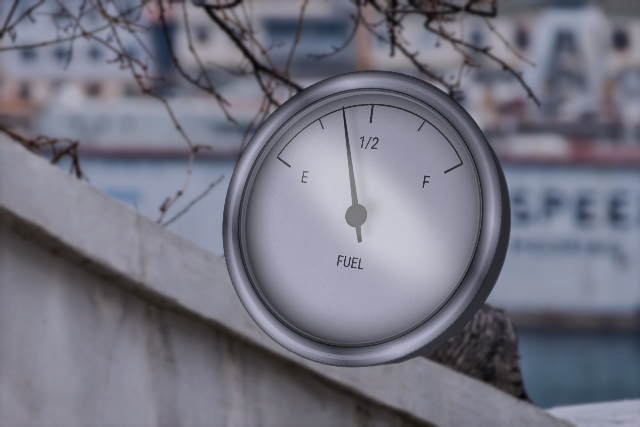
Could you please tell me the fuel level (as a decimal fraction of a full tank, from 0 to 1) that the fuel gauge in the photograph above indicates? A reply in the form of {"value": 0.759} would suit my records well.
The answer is {"value": 0.375}
